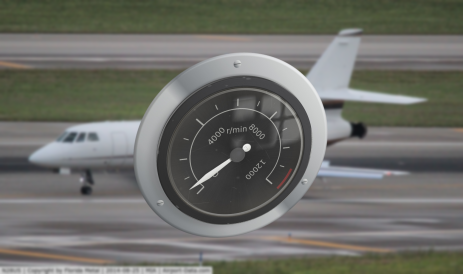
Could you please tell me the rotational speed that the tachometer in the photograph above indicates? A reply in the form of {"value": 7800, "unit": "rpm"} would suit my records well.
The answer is {"value": 500, "unit": "rpm"}
